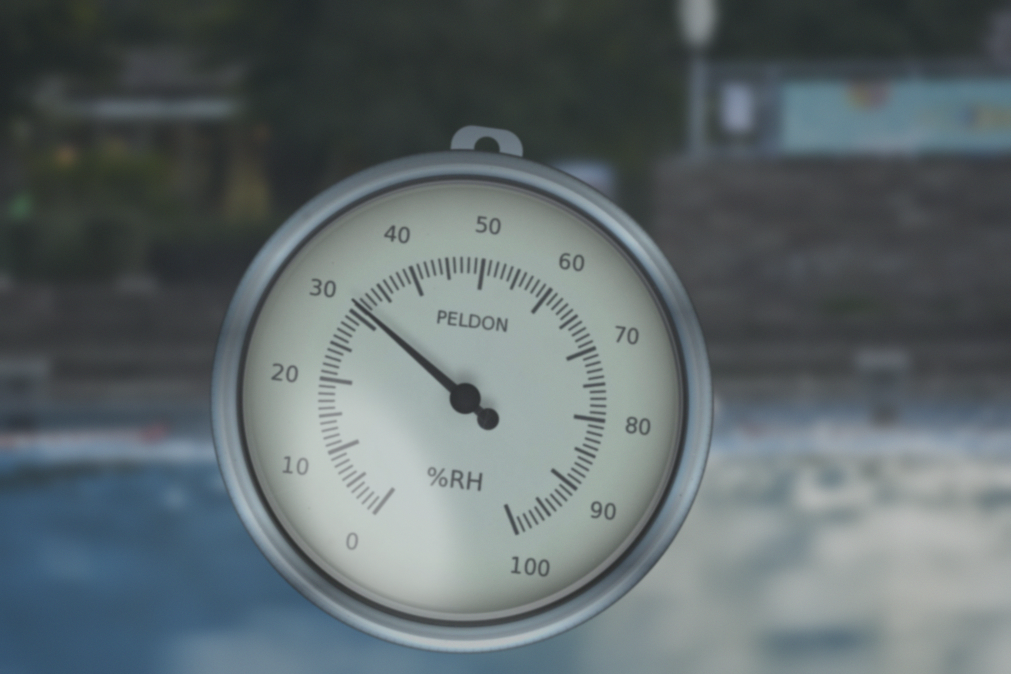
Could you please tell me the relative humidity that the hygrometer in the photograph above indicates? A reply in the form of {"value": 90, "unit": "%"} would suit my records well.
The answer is {"value": 31, "unit": "%"}
